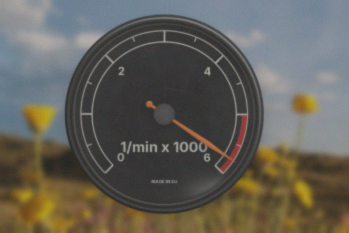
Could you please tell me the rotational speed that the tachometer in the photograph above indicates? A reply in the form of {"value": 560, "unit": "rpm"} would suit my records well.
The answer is {"value": 5750, "unit": "rpm"}
